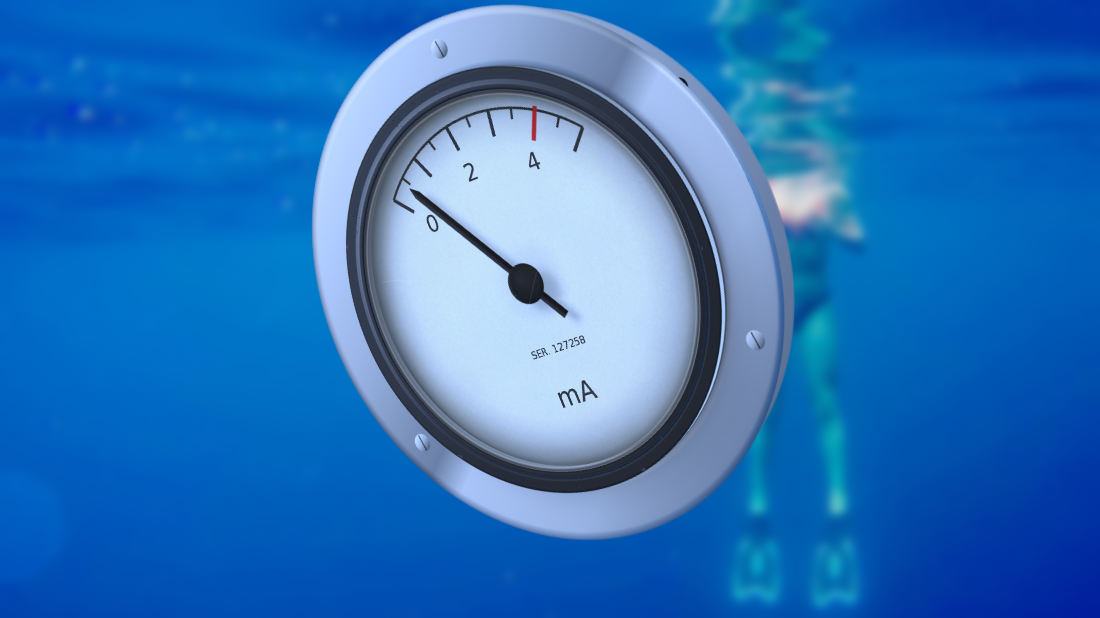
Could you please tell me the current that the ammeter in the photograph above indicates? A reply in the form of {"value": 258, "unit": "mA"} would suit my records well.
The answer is {"value": 0.5, "unit": "mA"}
